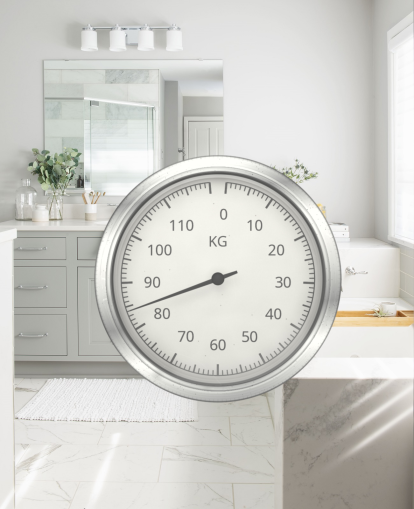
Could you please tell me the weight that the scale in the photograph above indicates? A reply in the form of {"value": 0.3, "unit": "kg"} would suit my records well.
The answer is {"value": 84, "unit": "kg"}
